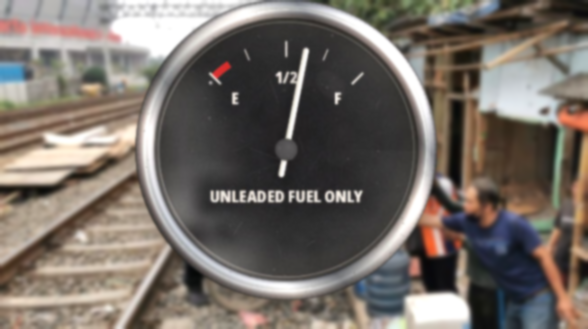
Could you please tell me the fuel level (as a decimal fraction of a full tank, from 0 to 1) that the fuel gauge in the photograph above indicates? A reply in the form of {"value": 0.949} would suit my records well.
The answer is {"value": 0.625}
